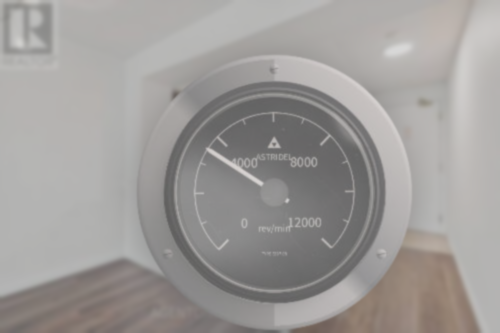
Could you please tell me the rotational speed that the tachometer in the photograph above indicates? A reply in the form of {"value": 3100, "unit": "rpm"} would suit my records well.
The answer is {"value": 3500, "unit": "rpm"}
